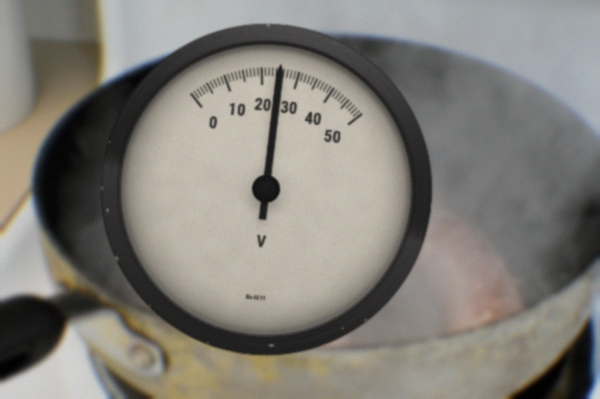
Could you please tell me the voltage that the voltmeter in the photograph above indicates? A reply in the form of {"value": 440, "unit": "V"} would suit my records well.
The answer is {"value": 25, "unit": "V"}
